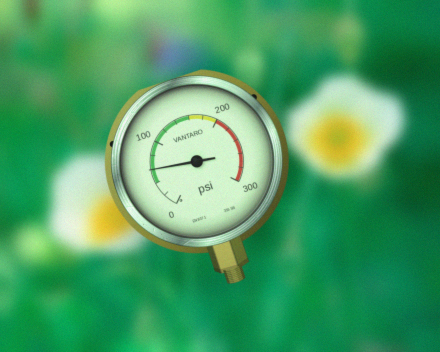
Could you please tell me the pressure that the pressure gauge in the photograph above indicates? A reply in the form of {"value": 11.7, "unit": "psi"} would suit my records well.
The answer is {"value": 60, "unit": "psi"}
